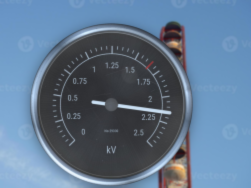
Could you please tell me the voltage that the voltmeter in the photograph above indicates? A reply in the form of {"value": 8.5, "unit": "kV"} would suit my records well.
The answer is {"value": 2.15, "unit": "kV"}
